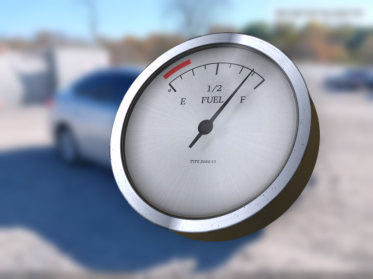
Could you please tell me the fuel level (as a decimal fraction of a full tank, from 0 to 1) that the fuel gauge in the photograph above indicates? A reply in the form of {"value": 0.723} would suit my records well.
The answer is {"value": 0.875}
